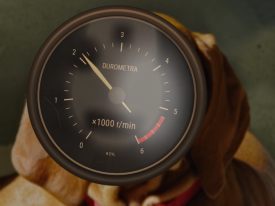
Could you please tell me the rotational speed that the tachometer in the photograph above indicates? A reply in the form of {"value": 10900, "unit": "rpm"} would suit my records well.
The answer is {"value": 2100, "unit": "rpm"}
